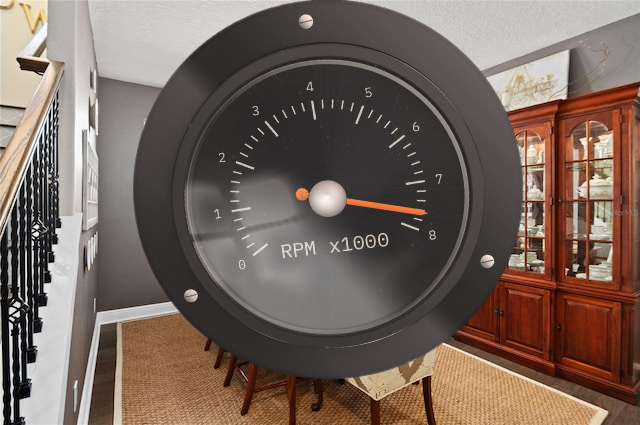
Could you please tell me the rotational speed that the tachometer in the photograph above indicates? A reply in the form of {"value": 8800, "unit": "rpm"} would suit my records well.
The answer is {"value": 7600, "unit": "rpm"}
